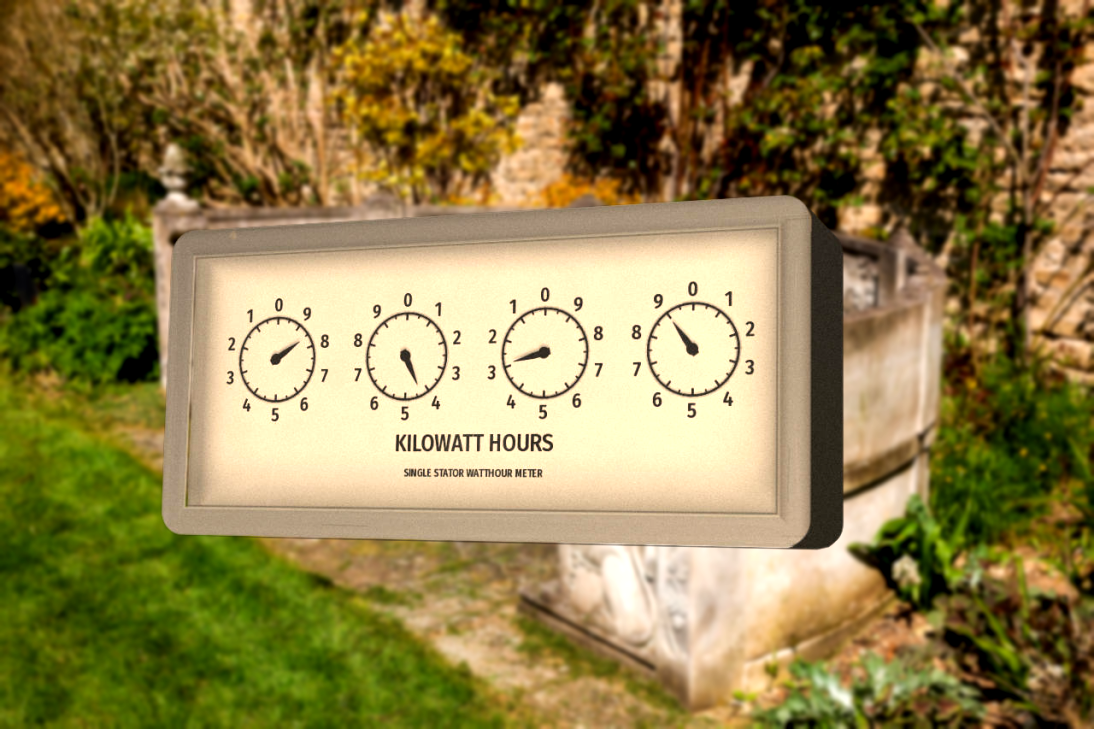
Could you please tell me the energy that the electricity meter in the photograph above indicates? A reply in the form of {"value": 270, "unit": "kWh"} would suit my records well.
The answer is {"value": 8429, "unit": "kWh"}
